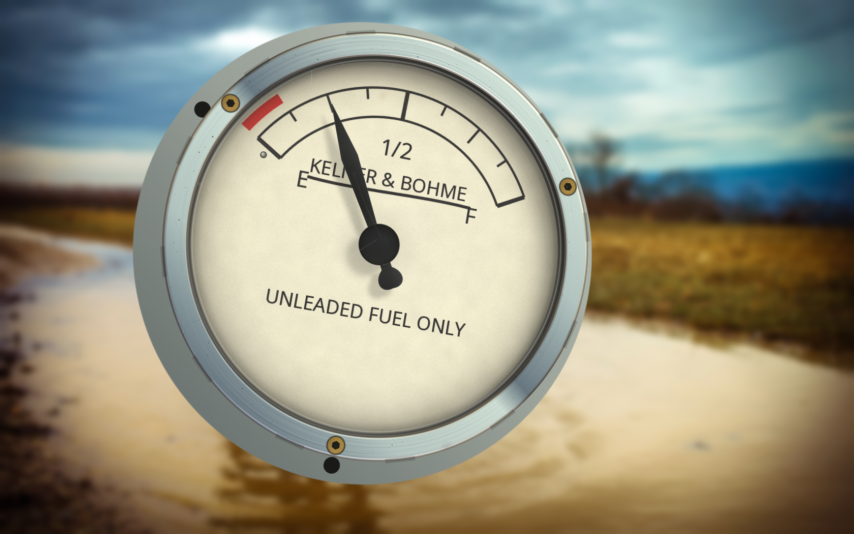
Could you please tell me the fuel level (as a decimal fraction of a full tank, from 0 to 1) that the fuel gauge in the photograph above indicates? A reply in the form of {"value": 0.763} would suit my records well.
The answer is {"value": 0.25}
